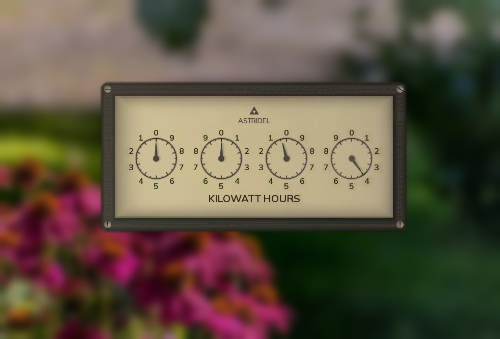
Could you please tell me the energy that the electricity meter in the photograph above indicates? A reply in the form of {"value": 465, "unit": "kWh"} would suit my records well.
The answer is {"value": 4, "unit": "kWh"}
